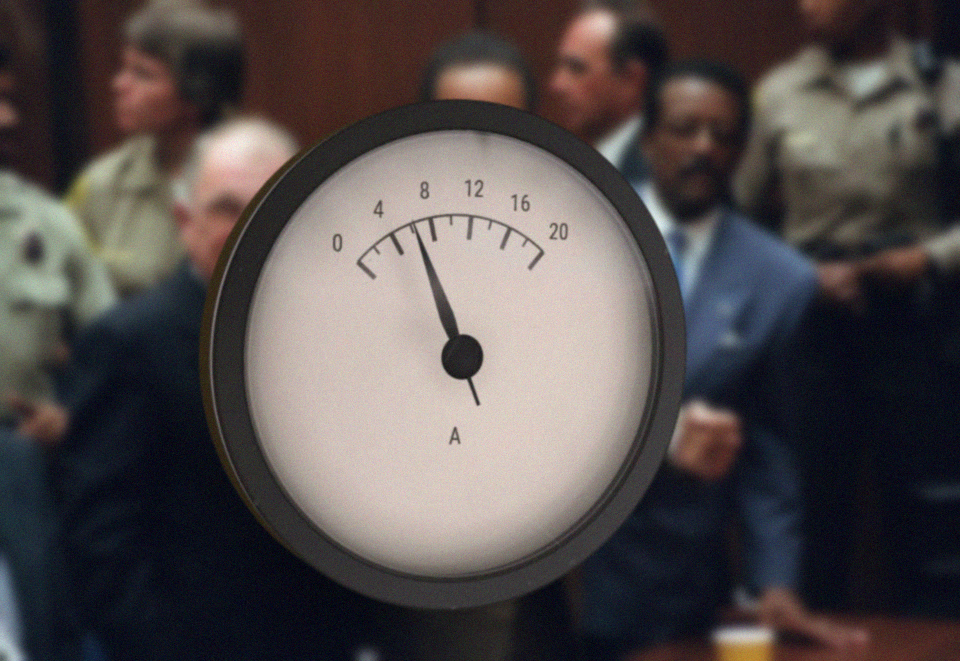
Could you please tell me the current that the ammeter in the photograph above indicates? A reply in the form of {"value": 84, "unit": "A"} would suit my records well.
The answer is {"value": 6, "unit": "A"}
